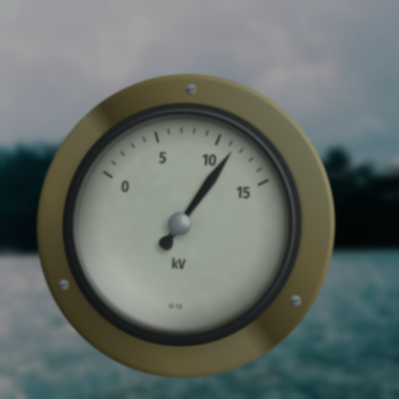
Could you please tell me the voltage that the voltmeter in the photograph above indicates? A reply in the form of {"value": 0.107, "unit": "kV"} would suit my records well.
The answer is {"value": 11.5, "unit": "kV"}
